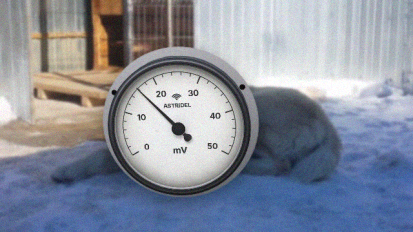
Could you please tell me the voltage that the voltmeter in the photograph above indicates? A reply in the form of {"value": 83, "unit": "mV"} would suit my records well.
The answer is {"value": 16, "unit": "mV"}
